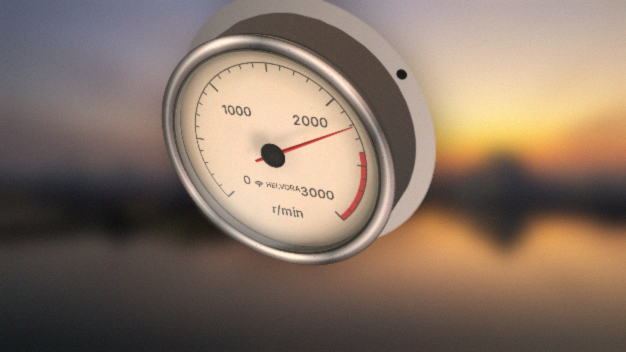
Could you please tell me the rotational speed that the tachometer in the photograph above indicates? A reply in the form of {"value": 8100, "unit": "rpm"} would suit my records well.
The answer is {"value": 2200, "unit": "rpm"}
